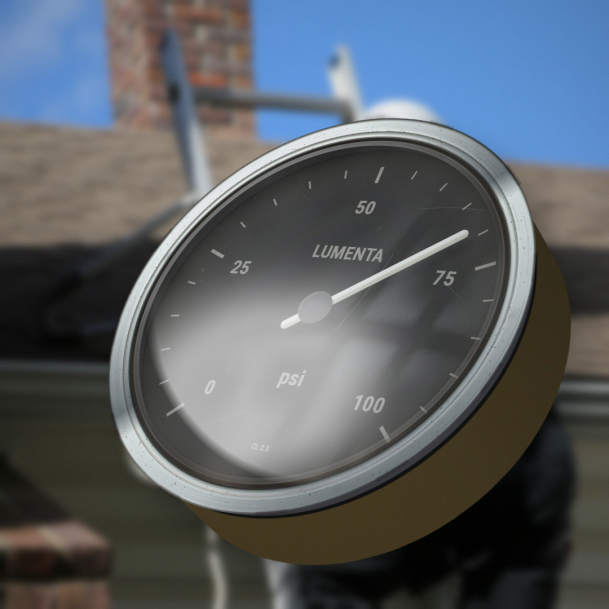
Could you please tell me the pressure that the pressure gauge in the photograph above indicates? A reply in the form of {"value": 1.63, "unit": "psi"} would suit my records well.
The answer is {"value": 70, "unit": "psi"}
